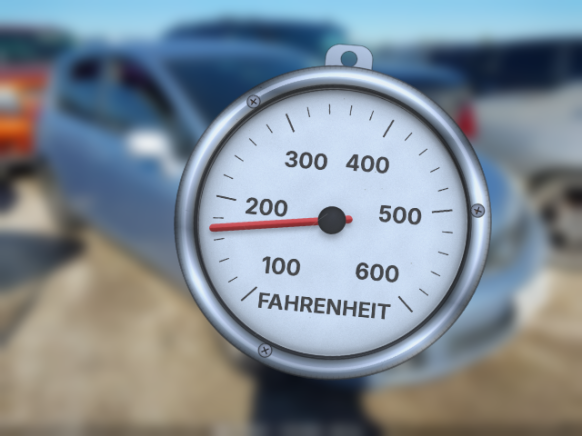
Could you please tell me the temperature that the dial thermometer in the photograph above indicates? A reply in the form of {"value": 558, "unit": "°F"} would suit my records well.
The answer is {"value": 170, "unit": "°F"}
